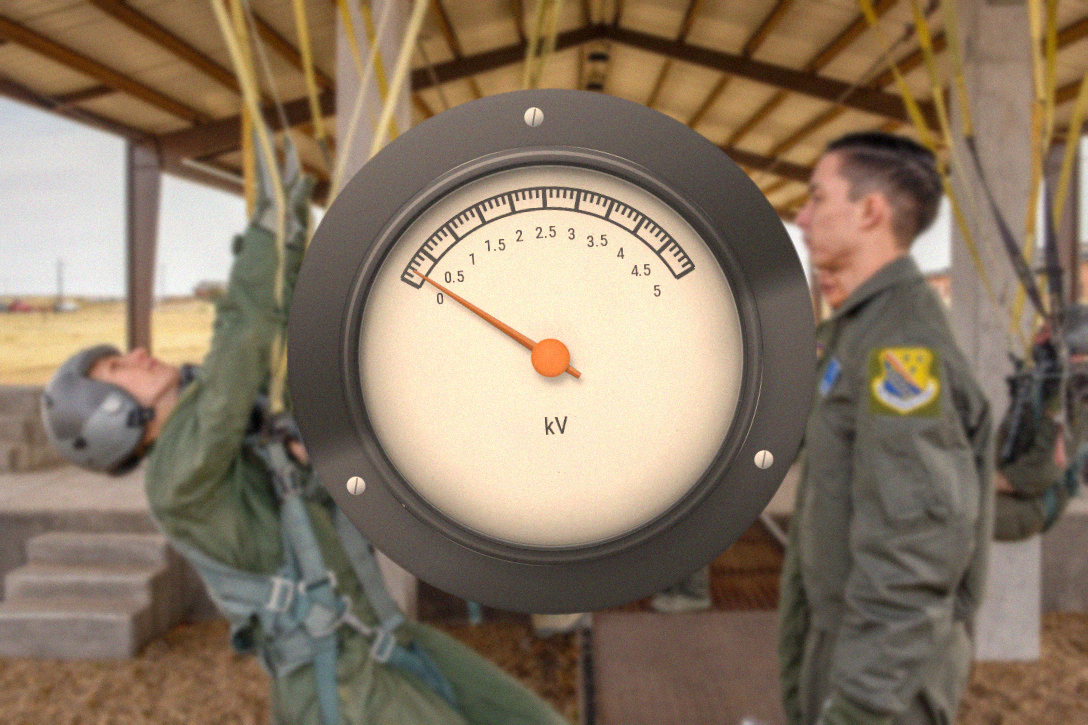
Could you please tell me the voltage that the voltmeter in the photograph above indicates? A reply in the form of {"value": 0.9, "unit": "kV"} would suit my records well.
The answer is {"value": 0.2, "unit": "kV"}
